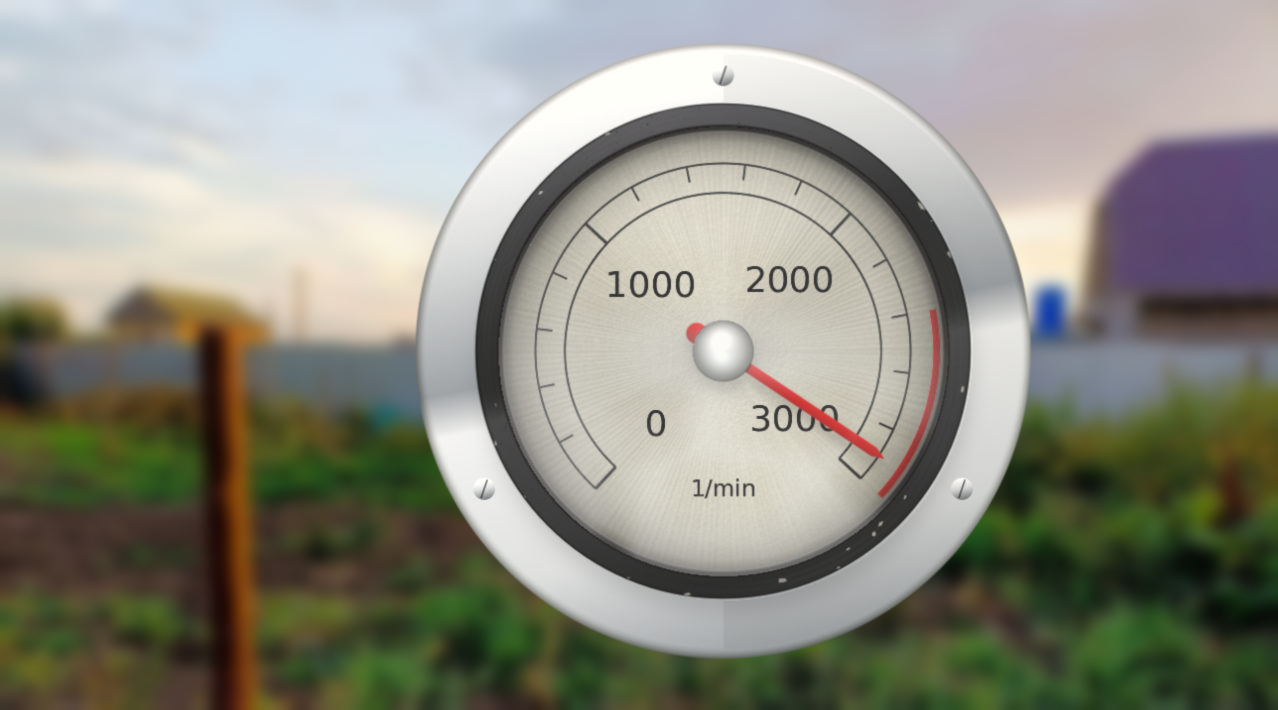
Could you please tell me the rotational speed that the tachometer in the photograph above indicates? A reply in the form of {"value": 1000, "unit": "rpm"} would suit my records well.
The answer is {"value": 2900, "unit": "rpm"}
